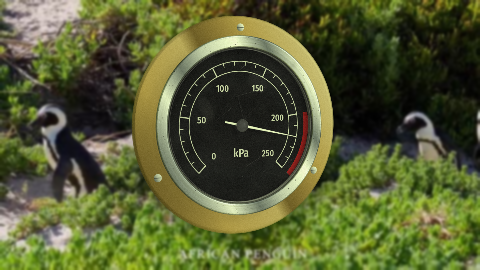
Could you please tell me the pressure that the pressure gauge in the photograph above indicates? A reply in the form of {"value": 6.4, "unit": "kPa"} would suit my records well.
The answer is {"value": 220, "unit": "kPa"}
